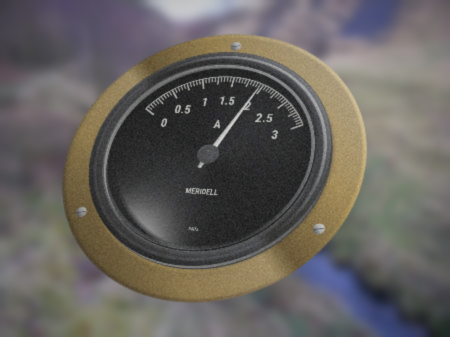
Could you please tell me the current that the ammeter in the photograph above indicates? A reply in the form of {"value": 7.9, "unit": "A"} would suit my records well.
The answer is {"value": 2, "unit": "A"}
